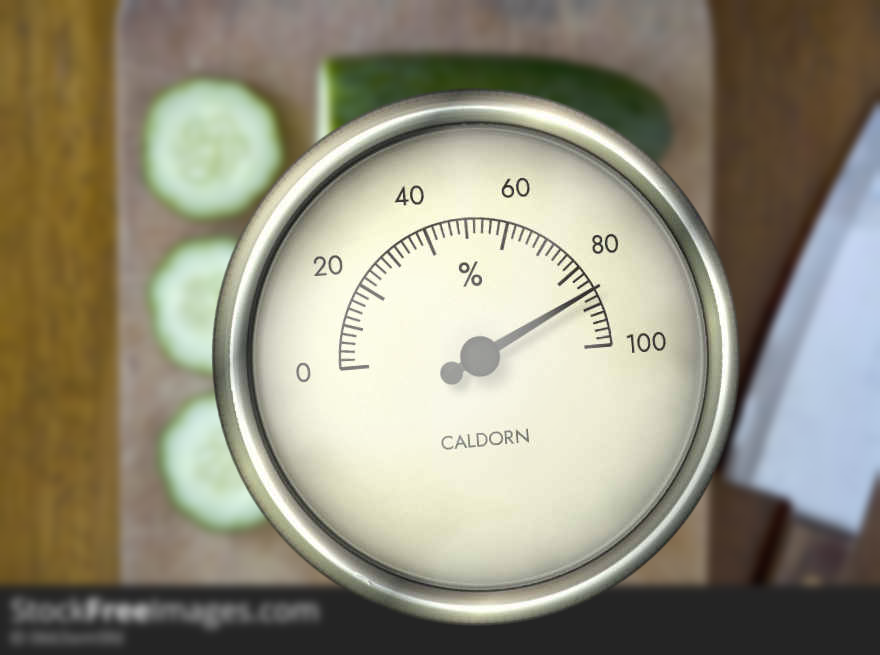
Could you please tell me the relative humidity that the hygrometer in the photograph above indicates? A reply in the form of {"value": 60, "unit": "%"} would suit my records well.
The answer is {"value": 86, "unit": "%"}
